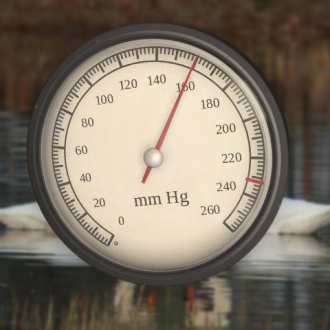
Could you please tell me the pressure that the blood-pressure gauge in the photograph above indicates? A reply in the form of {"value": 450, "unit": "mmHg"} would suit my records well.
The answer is {"value": 160, "unit": "mmHg"}
